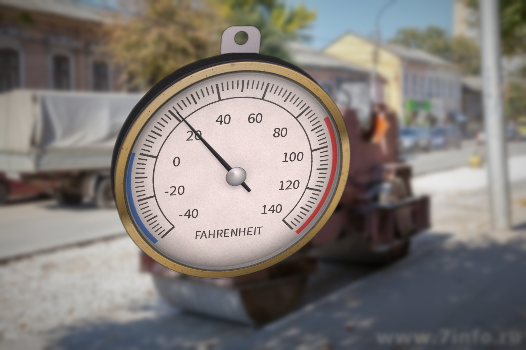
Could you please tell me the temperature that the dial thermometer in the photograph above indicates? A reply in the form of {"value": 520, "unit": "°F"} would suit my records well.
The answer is {"value": 22, "unit": "°F"}
